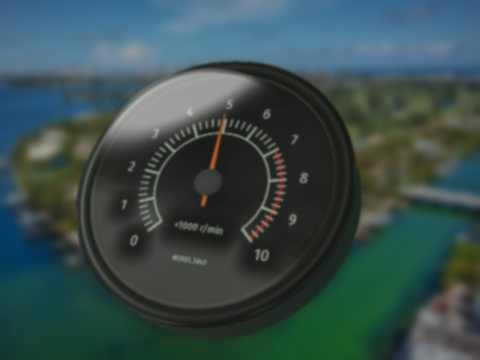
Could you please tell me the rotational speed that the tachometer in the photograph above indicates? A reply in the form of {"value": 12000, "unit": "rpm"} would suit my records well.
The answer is {"value": 5000, "unit": "rpm"}
